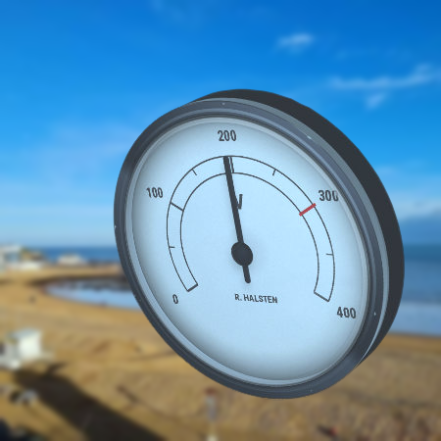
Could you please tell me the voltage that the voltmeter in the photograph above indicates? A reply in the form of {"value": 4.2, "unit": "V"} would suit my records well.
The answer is {"value": 200, "unit": "V"}
